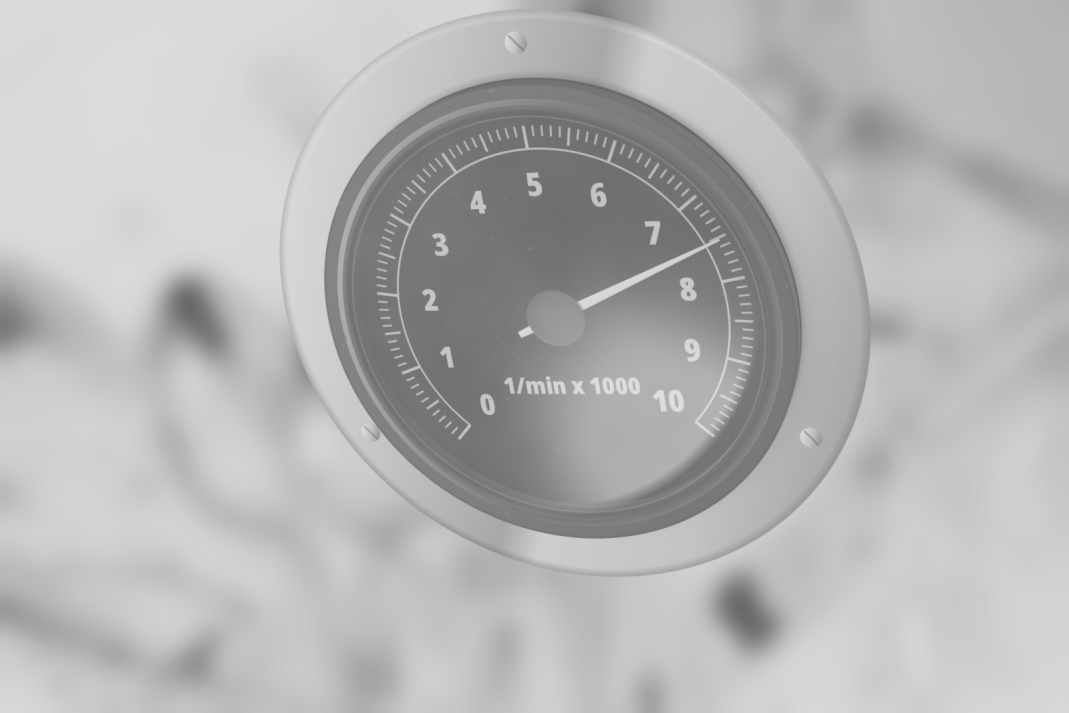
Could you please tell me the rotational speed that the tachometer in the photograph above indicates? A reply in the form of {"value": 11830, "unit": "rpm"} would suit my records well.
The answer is {"value": 7500, "unit": "rpm"}
